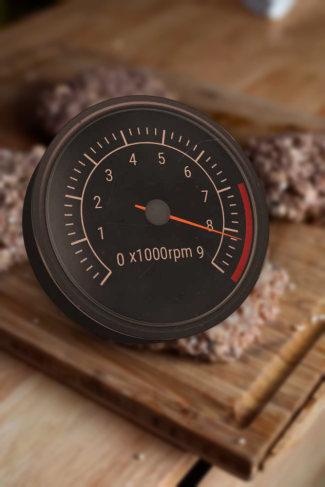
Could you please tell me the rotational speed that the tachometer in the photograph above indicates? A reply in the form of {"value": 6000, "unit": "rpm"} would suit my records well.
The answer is {"value": 8200, "unit": "rpm"}
